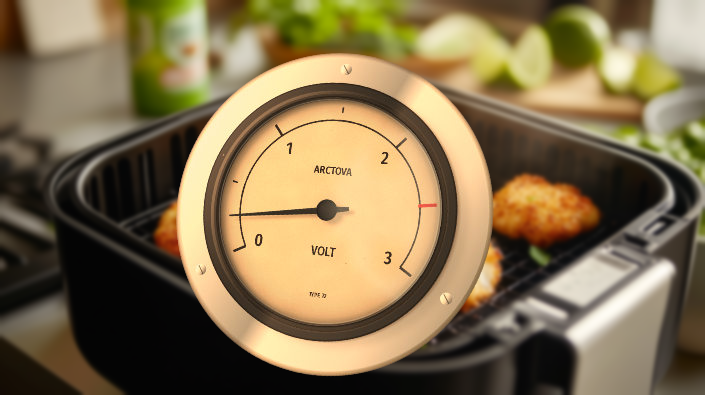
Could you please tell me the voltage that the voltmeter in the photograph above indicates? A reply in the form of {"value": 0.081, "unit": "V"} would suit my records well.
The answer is {"value": 0.25, "unit": "V"}
